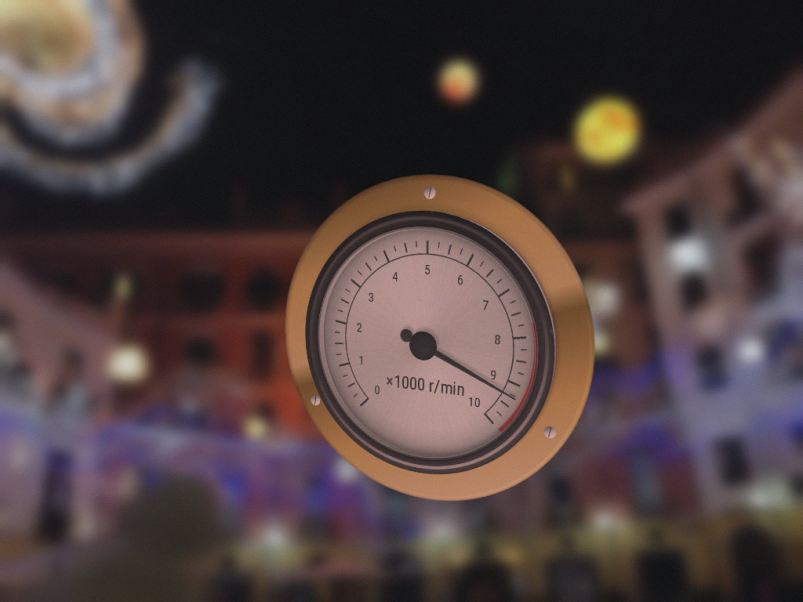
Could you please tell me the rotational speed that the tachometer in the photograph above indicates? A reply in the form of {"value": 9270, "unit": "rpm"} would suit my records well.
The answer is {"value": 9250, "unit": "rpm"}
